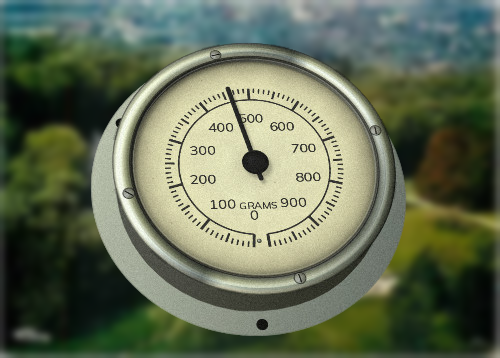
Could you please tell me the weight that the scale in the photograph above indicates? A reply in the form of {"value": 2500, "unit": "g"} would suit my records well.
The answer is {"value": 460, "unit": "g"}
